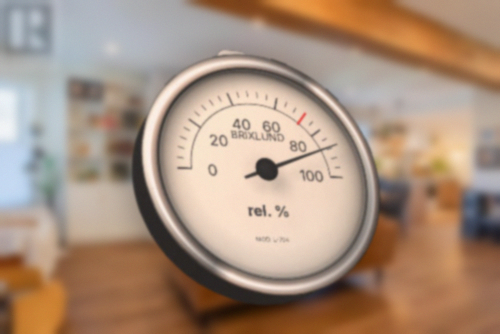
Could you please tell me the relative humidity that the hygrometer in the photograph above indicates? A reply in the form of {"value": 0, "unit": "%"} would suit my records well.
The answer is {"value": 88, "unit": "%"}
